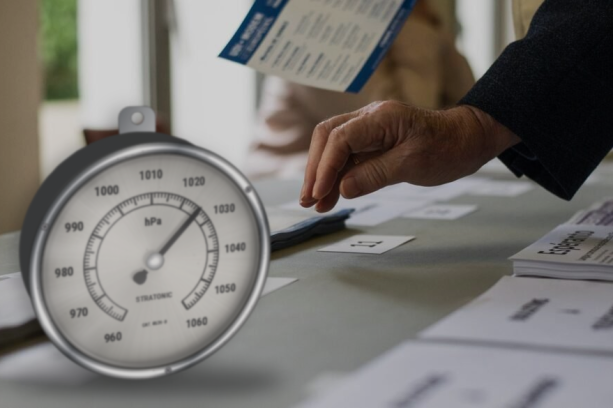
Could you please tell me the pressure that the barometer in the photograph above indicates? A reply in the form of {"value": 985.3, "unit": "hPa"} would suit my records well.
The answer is {"value": 1025, "unit": "hPa"}
